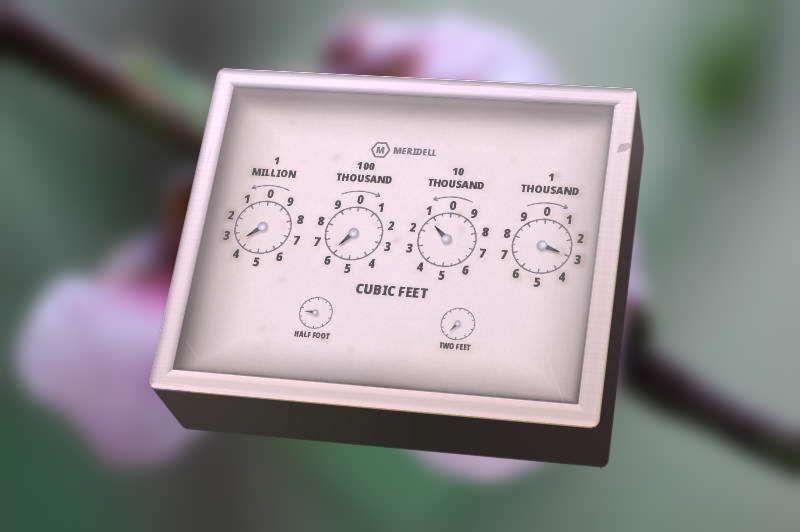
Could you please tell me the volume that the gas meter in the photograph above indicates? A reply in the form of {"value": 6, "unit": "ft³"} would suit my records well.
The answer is {"value": 361300, "unit": "ft³"}
